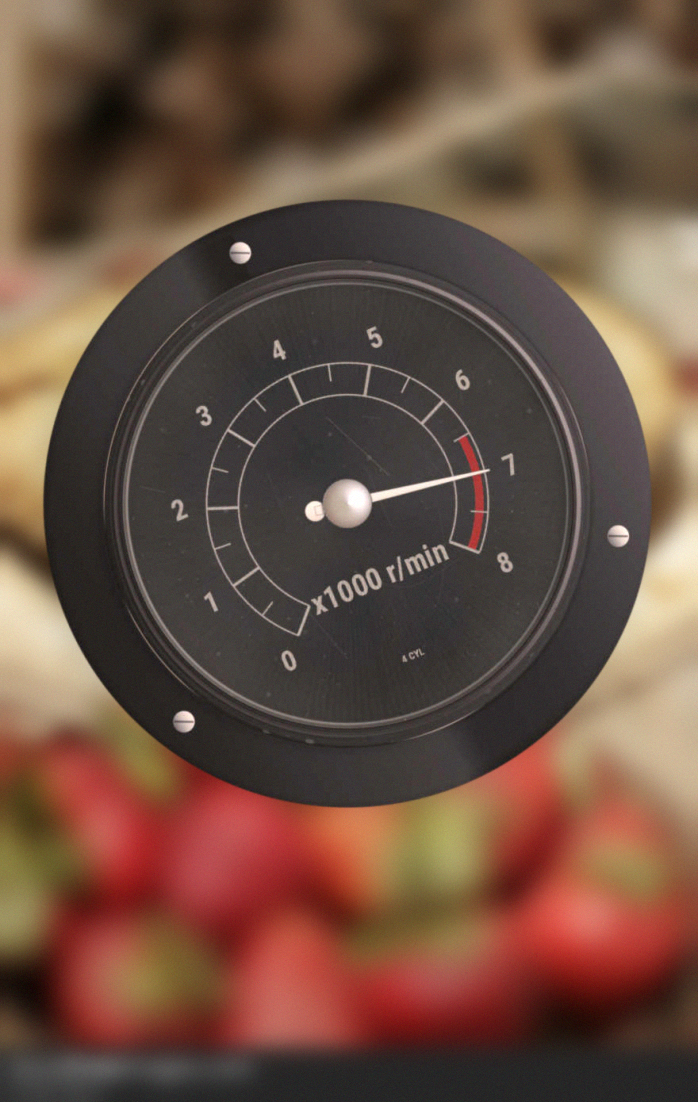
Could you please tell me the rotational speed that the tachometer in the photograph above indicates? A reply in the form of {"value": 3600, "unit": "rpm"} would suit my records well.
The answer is {"value": 7000, "unit": "rpm"}
